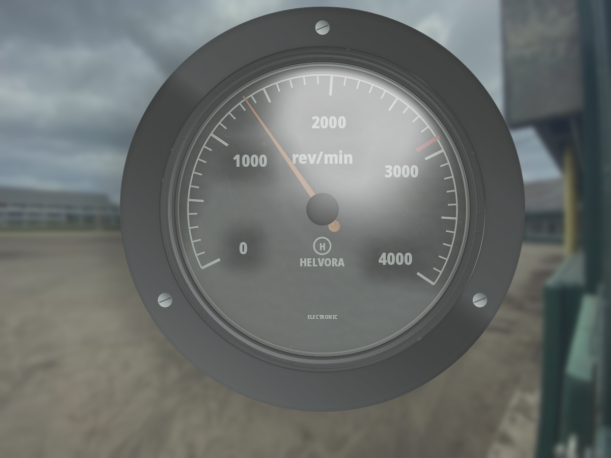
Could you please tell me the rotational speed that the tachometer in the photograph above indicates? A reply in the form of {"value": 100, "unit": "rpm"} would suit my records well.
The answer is {"value": 1350, "unit": "rpm"}
